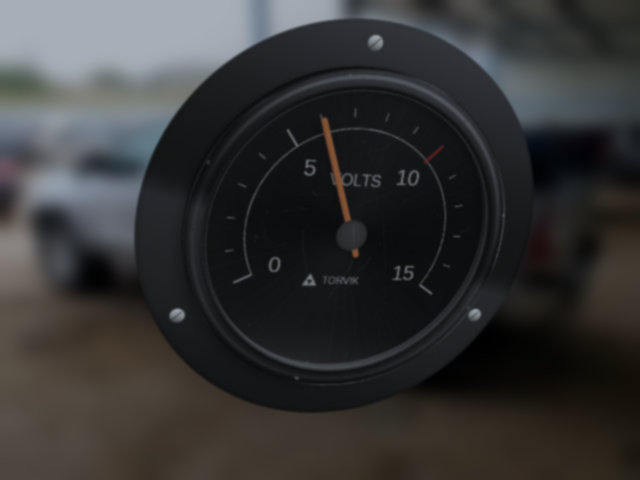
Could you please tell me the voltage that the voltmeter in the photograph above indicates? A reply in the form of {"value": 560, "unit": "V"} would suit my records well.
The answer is {"value": 6, "unit": "V"}
